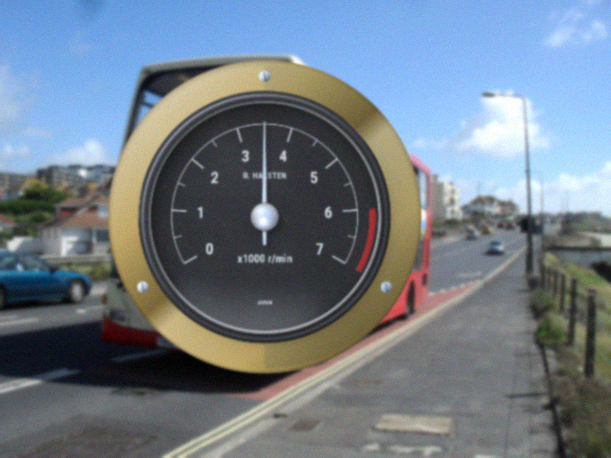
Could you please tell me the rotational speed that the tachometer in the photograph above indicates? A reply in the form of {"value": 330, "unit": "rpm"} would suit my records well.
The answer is {"value": 3500, "unit": "rpm"}
